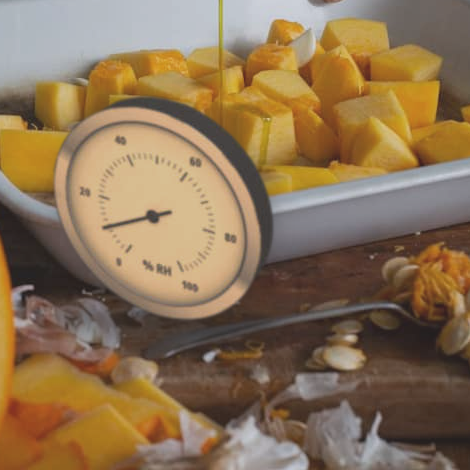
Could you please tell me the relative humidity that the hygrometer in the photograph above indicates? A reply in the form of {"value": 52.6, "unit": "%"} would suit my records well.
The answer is {"value": 10, "unit": "%"}
